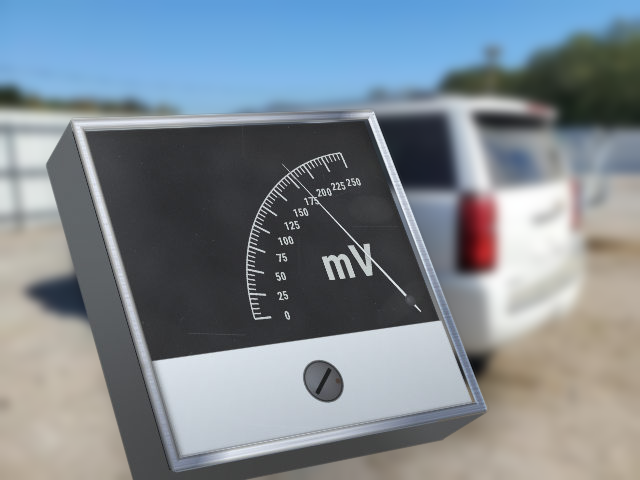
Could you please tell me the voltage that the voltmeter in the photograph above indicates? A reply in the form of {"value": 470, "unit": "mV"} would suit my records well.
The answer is {"value": 175, "unit": "mV"}
